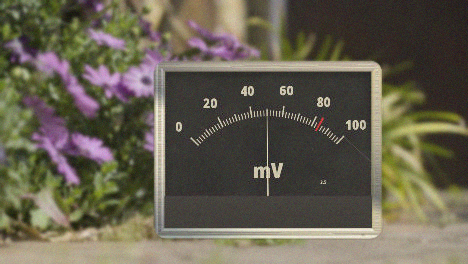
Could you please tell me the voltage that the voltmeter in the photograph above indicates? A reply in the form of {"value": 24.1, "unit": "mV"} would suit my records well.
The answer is {"value": 50, "unit": "mV"}
